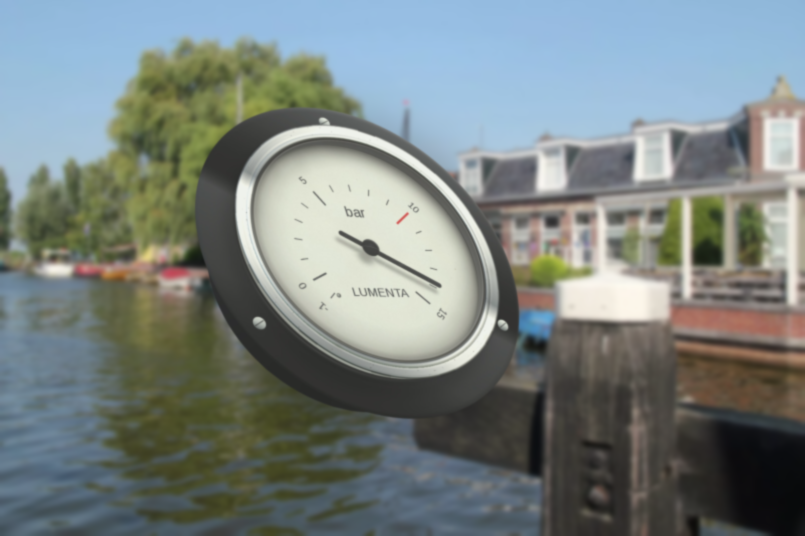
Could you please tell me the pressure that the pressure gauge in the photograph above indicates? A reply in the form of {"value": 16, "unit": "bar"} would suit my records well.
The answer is {"value": 14, "unit": "bar"}
